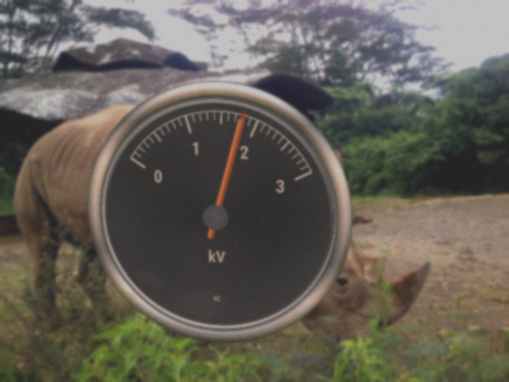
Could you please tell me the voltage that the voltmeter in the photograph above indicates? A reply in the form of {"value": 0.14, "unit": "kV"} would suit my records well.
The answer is {"value": 1.8, "unit": "kV"}
